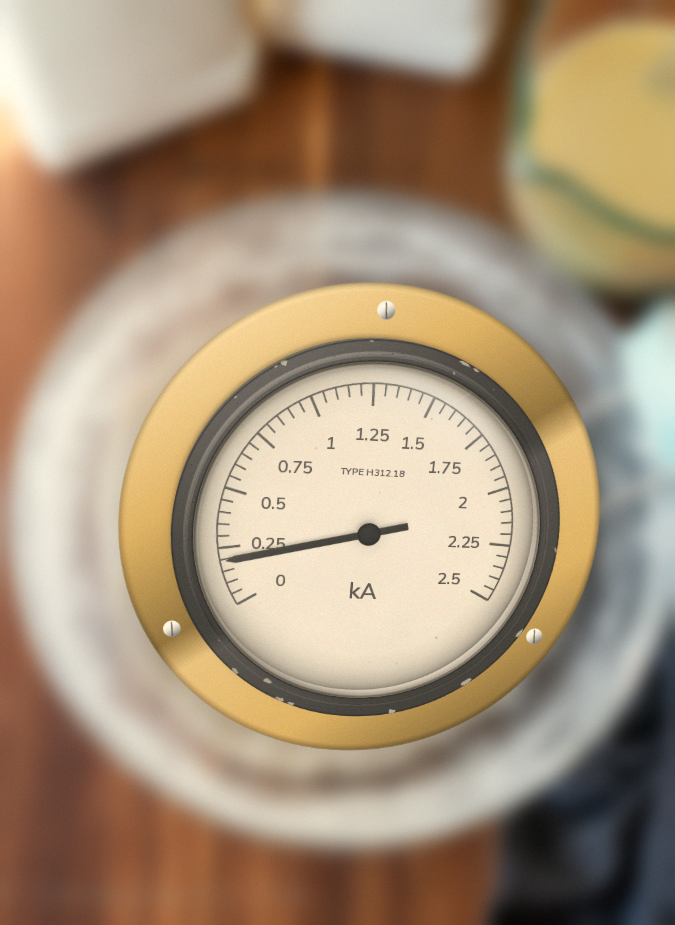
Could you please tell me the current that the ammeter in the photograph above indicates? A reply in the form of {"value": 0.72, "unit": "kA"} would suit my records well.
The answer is {"value": 0.2, "unit": "kA"}
